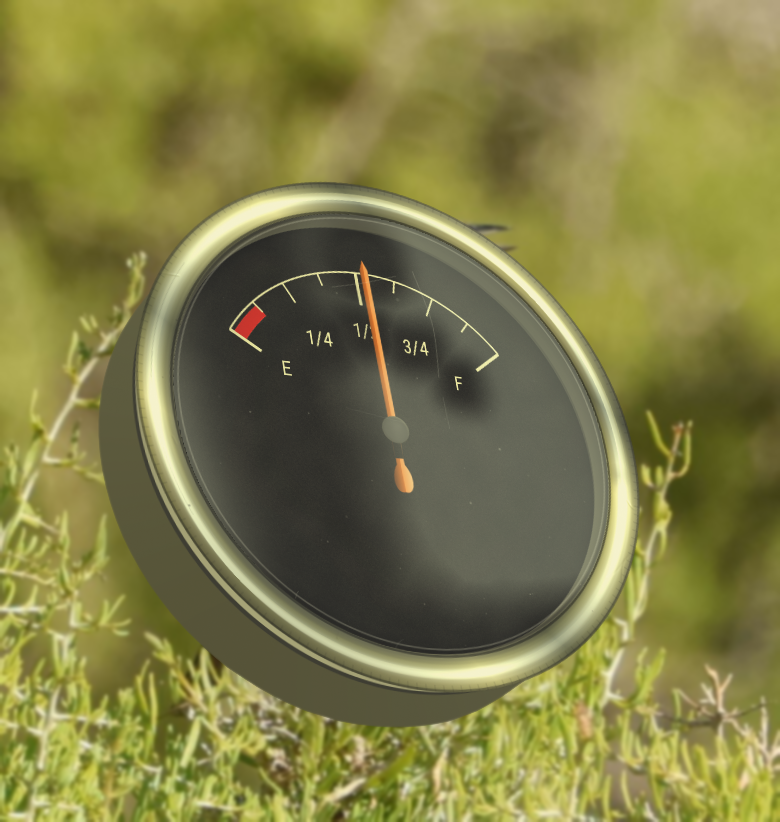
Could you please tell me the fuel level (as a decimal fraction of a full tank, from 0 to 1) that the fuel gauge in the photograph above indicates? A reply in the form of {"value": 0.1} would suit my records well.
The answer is {"value": 0.5}
